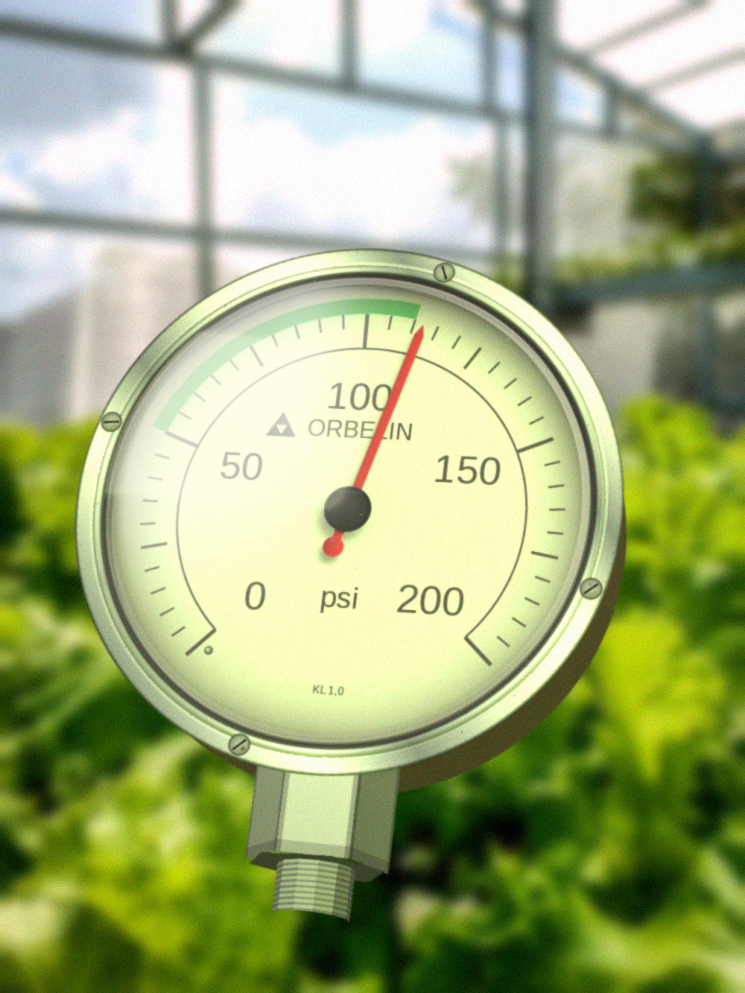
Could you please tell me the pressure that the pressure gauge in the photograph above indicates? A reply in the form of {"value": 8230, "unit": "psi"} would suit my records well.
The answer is {"value": 112.5, "unit": "psi"}
